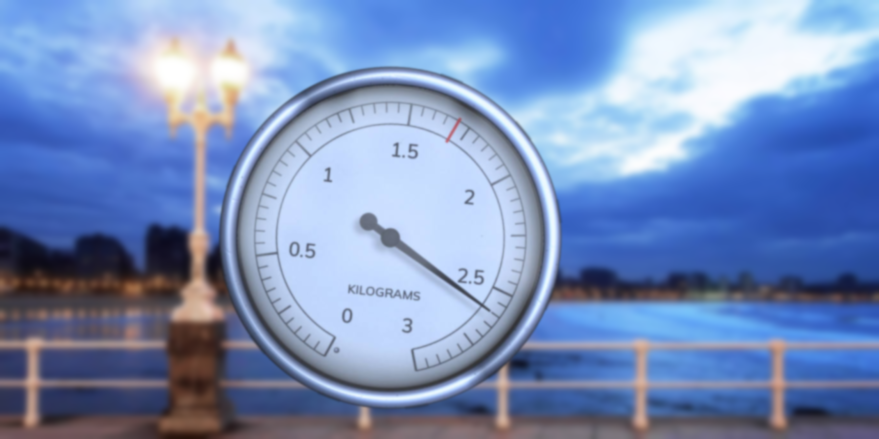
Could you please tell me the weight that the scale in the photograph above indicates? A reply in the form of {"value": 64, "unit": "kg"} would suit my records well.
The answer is {"value": 2.6, "unit": "kg"}
